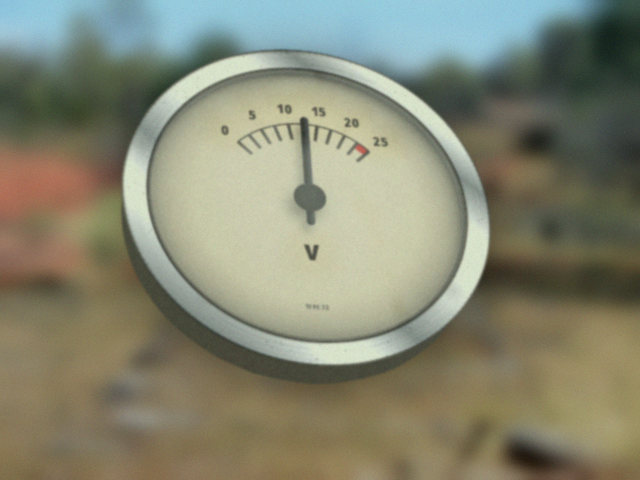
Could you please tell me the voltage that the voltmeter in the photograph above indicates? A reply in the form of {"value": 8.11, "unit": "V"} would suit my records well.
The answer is {"value": 12.5, "unit": "V"}
